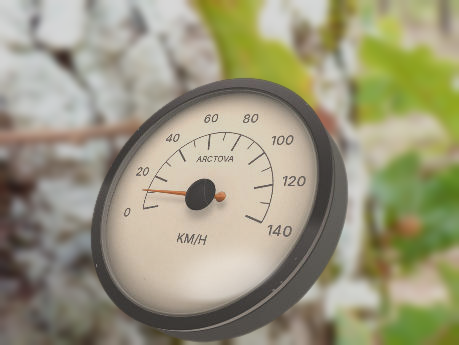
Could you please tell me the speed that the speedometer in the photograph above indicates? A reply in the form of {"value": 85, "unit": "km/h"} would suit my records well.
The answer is {"value": 10, "unit": "km/h"}
